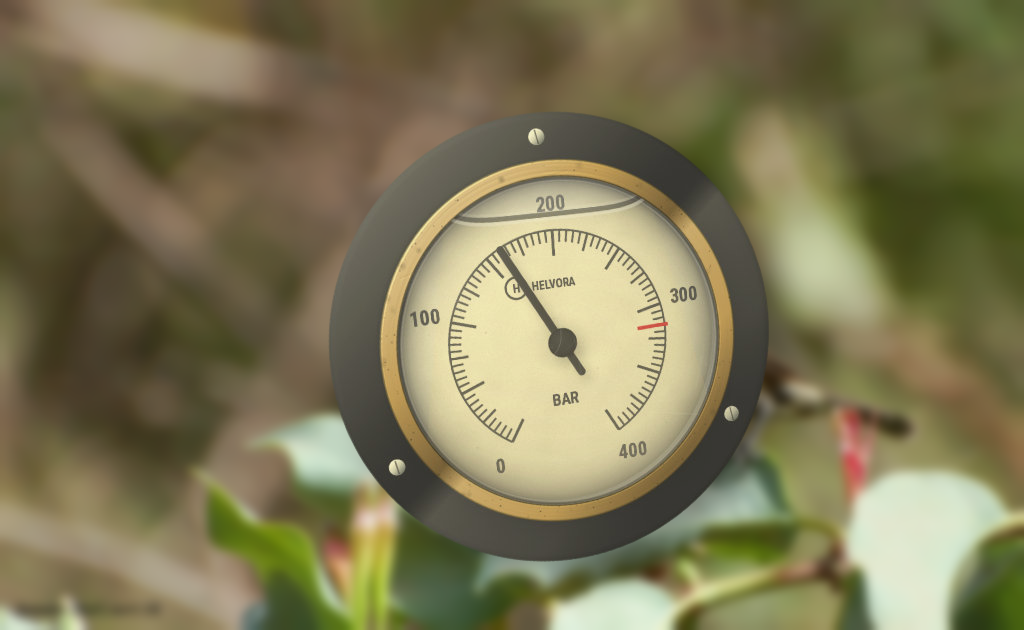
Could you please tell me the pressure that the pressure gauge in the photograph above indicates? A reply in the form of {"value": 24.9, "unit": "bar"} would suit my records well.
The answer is {"value": 160, "unit": "bar"}
